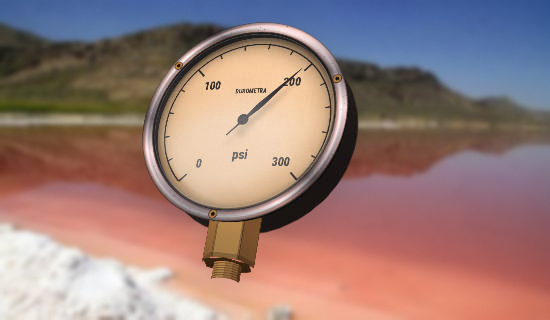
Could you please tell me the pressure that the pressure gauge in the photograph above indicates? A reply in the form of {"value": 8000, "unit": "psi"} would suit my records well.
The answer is {"value": 200, "unit": "psi"}
